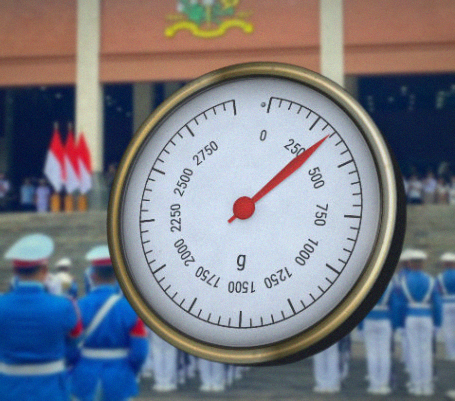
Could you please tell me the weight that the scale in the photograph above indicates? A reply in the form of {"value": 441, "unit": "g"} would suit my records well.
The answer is {"value": 350, "unit": "g"}
